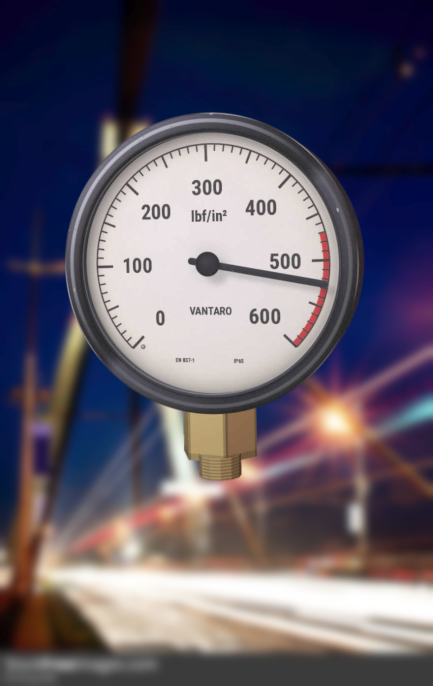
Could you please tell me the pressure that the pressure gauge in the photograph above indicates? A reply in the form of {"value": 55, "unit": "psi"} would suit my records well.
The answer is {"value": 525, "unit": "psi"}
